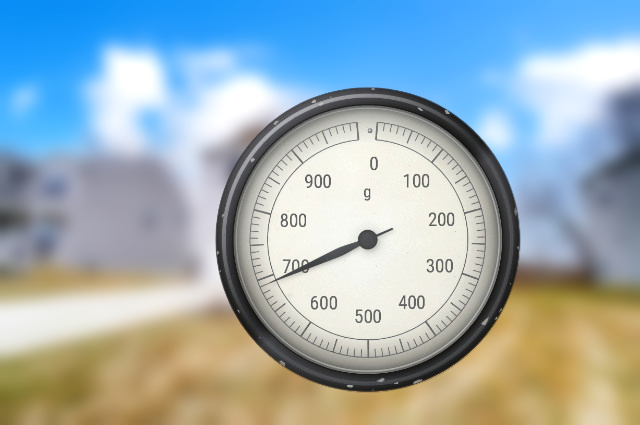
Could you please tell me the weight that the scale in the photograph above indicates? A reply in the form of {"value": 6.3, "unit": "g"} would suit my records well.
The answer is {"value": 690, "unit": "g"}
